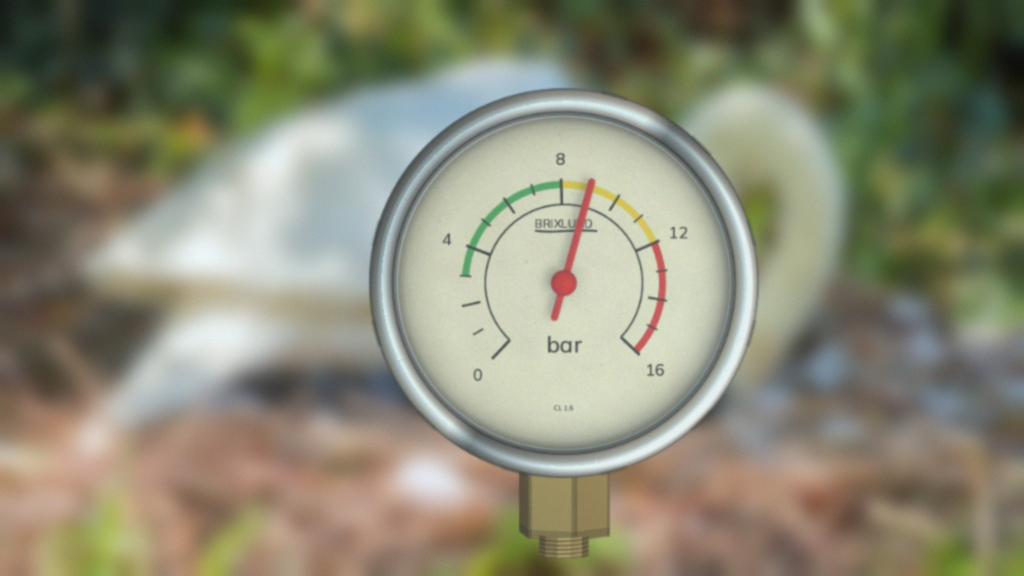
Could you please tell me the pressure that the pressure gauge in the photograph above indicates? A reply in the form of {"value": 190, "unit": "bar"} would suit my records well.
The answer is {"value": 9, "unit": "bar"}
